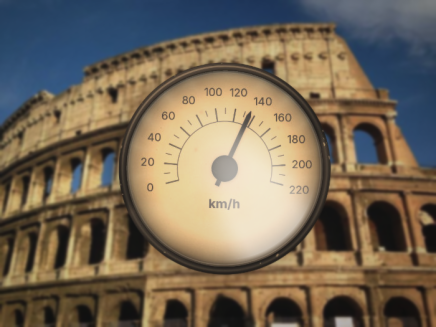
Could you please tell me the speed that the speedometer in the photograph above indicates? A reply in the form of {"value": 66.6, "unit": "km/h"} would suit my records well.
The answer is {"value": 135, "unit": "km/h"}
